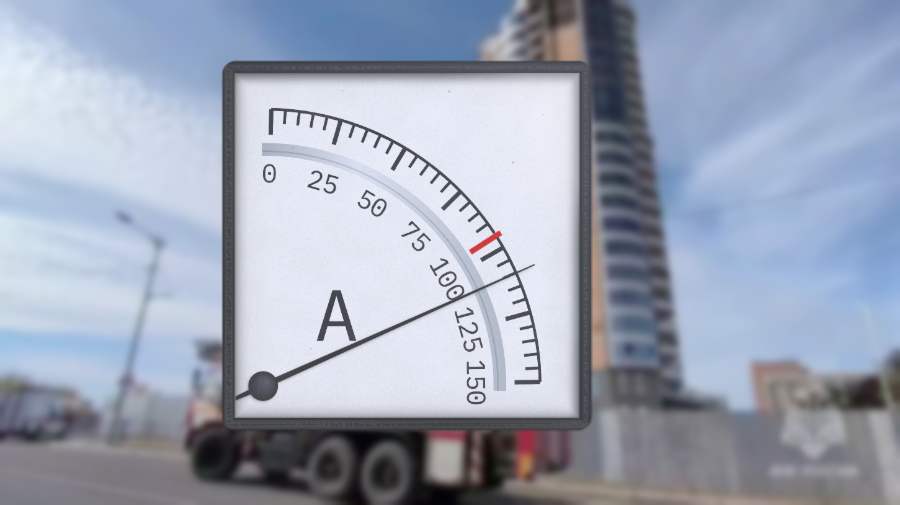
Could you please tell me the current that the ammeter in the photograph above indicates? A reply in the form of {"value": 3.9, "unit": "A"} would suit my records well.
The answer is {"value": 110, "unit": "A"}
